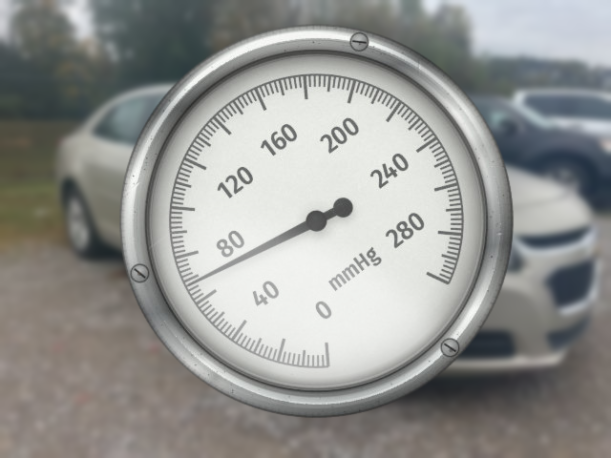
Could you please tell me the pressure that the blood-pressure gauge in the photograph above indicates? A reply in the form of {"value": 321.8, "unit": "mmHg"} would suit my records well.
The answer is {"value": 68, "unit": "mmHg"}
